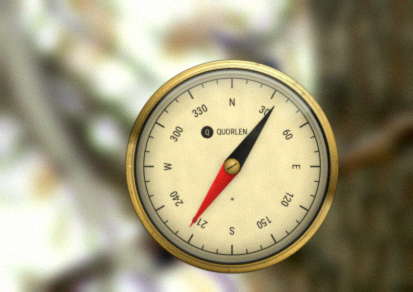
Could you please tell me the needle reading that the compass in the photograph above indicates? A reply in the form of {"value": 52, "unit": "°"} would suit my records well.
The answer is {"value": 215, "unit": "°"}
